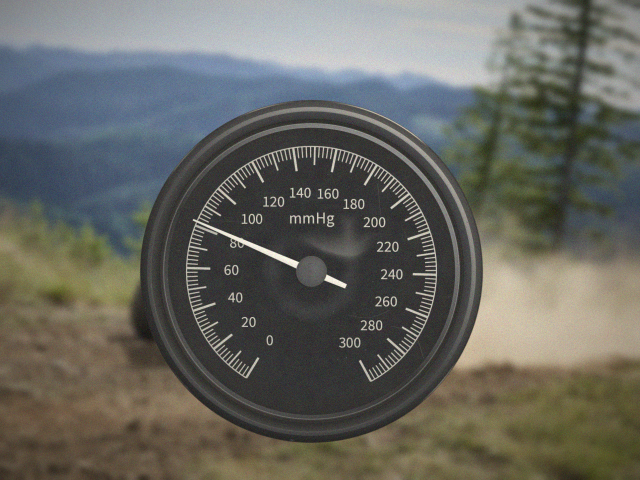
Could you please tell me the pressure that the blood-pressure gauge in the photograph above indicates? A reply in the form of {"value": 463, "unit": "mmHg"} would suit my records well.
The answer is {"value": 82, "unit": "mmHg"}
